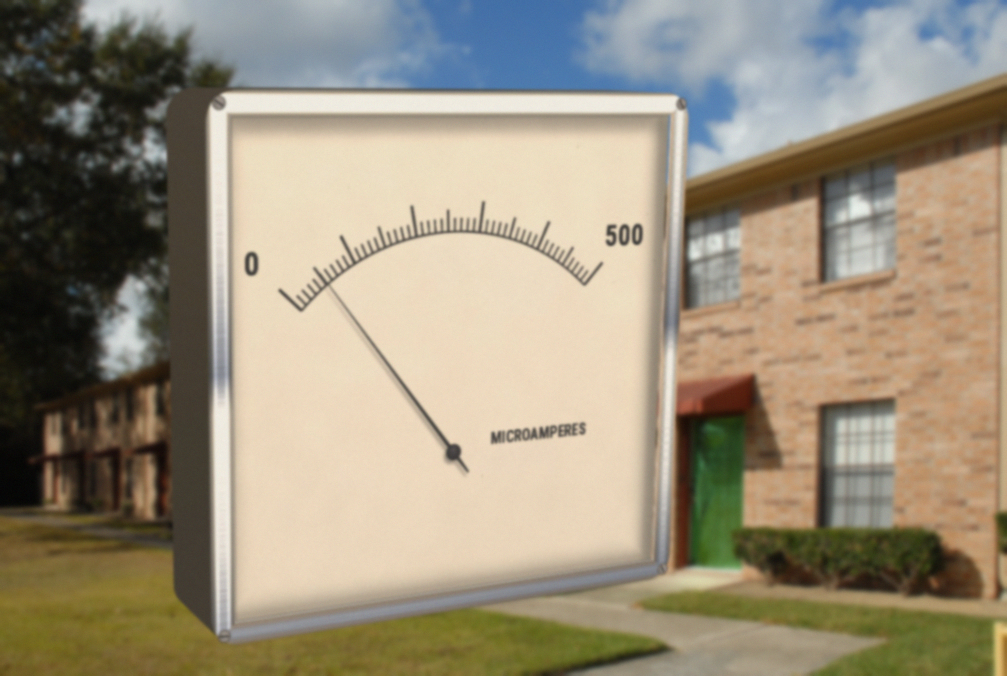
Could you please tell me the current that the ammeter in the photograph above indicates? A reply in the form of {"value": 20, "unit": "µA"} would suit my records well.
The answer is {"value": 50, "unit": "µA"}
